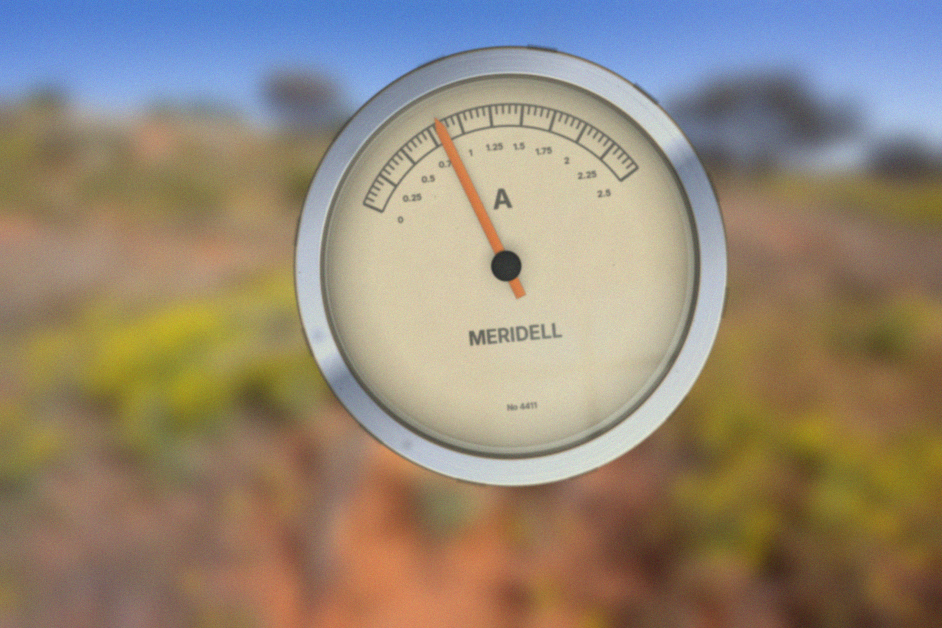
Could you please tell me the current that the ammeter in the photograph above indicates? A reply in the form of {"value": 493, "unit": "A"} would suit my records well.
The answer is {"value": 0.85, "unit": "A"}
